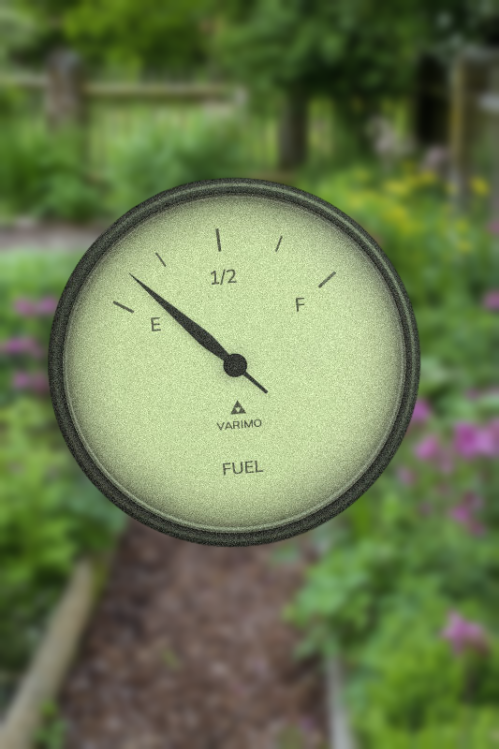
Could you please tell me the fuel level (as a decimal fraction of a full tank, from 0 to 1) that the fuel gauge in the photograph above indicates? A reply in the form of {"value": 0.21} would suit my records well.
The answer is {"value": 0.125}
